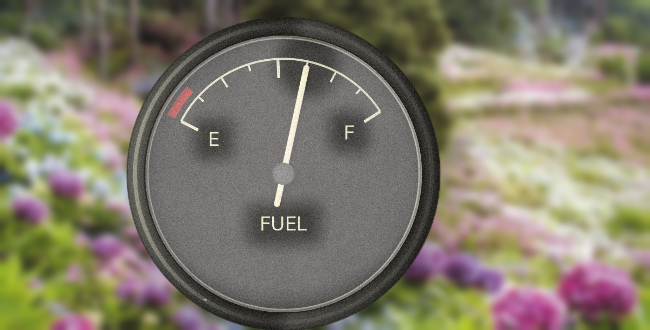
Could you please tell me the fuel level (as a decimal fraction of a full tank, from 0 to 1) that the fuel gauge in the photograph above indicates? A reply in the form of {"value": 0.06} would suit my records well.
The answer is {"value": 0.625}
